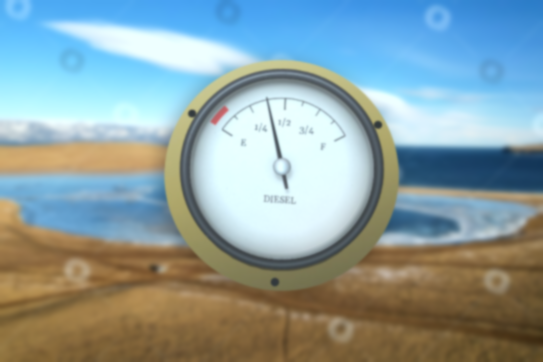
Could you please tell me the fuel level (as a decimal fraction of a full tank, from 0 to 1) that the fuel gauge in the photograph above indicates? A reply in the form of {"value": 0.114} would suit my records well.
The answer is {"value": 0.375}
